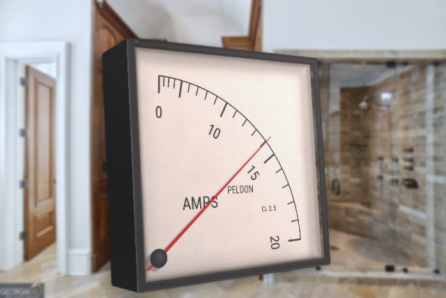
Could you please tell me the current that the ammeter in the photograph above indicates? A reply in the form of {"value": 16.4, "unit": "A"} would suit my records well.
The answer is {"value": 14, "unit": "A"}
